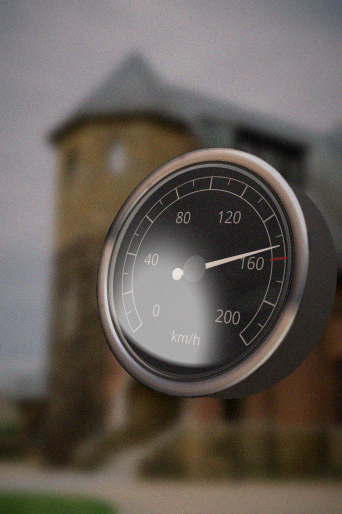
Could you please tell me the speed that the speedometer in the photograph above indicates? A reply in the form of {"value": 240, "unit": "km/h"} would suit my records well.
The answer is {"value": 155, "unit": "km/h"}
